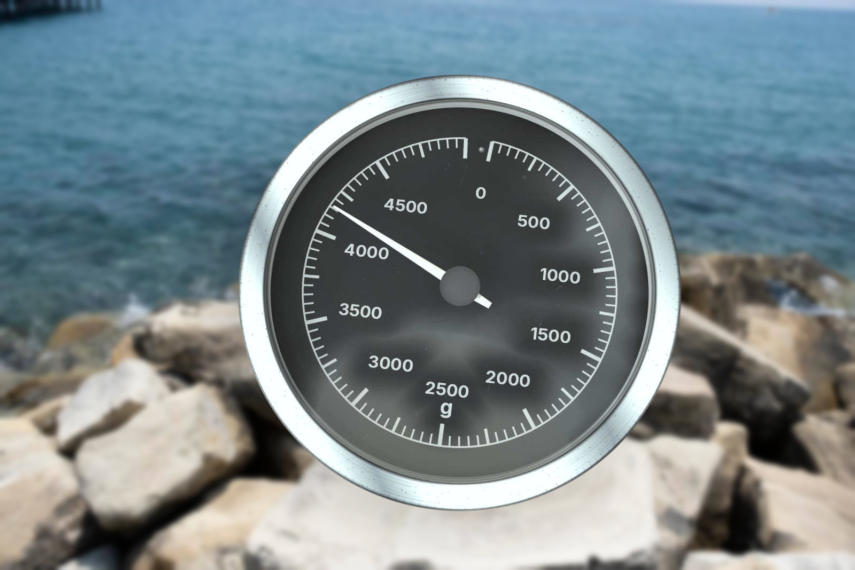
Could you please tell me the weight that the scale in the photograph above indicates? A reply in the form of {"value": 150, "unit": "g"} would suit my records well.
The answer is {"value": 4150, "unit": "g"}
